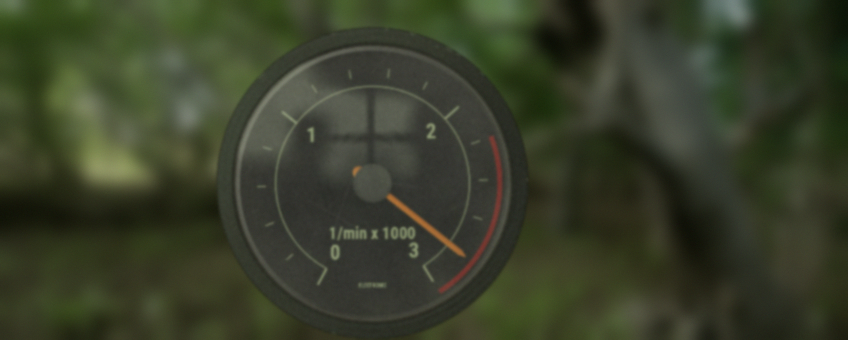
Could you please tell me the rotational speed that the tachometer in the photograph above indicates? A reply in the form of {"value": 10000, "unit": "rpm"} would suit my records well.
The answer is {"value": 2800, "unit": "rpm"}
